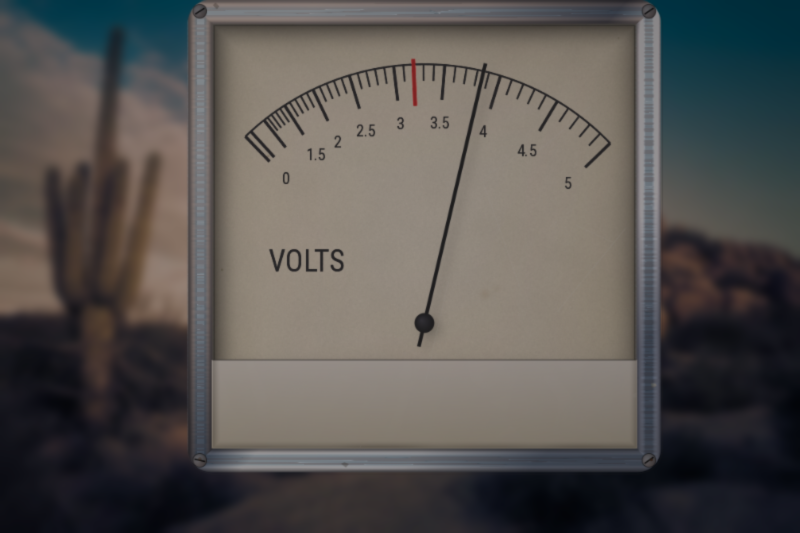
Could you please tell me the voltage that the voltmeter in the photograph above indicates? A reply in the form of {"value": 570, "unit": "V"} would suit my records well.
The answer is {"value": 3.85, "unit": "V"}
